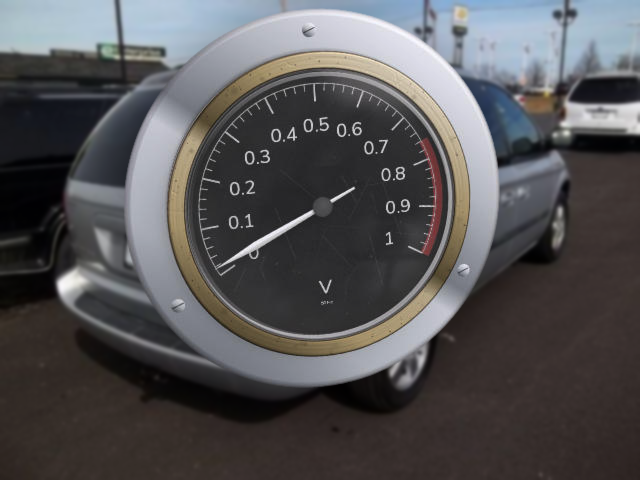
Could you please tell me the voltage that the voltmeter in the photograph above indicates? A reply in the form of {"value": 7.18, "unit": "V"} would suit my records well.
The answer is {"value": 0.02, "unit": "V"}
